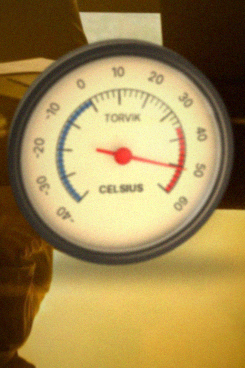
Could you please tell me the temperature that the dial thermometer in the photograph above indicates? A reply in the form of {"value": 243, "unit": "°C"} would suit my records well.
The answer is {"value": 50, "unit": "°C"}
